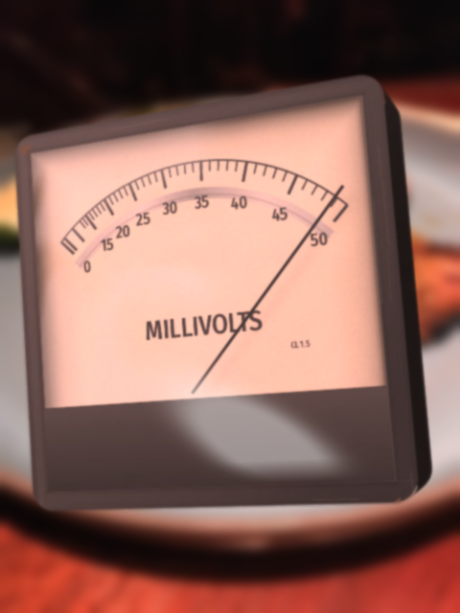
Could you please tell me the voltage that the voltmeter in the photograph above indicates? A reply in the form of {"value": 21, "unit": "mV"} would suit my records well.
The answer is {"value": 49, "unit": "mV"}
